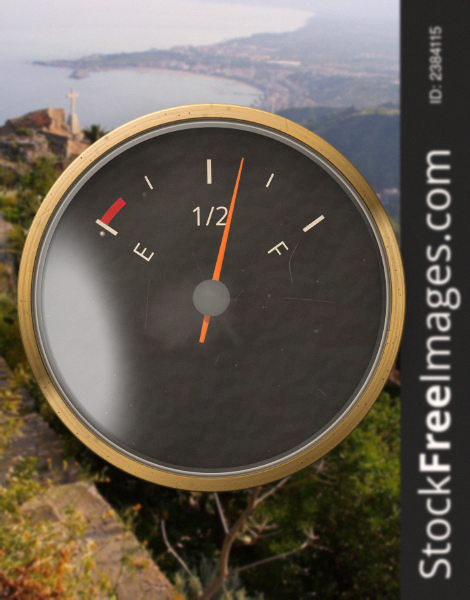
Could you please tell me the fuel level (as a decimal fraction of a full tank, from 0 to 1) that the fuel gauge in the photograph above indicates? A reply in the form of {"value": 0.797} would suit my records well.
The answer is {"value": 0.625}
